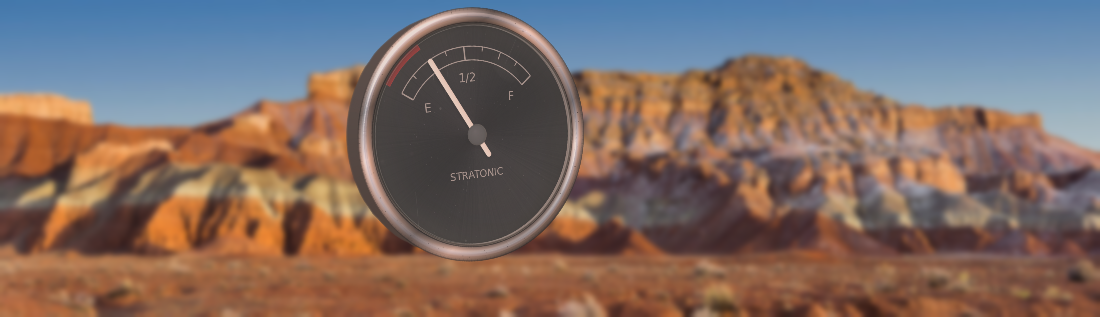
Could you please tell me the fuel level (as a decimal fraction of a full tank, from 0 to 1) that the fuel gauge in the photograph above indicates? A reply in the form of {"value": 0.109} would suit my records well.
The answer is {"value": 0.25}
